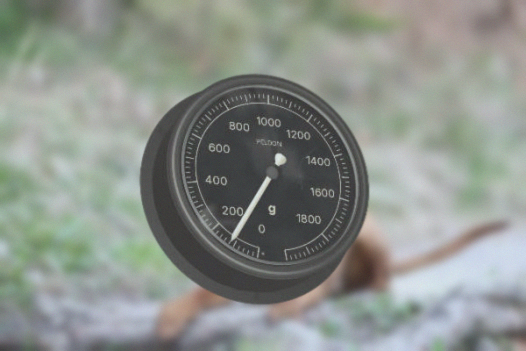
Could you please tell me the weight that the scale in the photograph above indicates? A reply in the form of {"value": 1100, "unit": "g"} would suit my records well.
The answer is {"value": 120, "unit": "g"}
